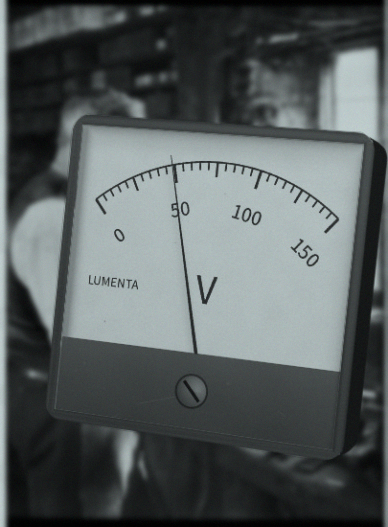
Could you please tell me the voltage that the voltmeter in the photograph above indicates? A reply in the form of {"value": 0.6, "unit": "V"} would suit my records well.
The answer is {"value": 50, "unit": "V"}
